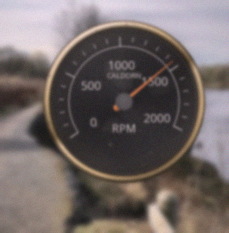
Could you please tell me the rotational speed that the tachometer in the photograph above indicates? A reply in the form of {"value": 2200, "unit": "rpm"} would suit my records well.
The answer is {"value": 1450, "unit": "rpm"}
